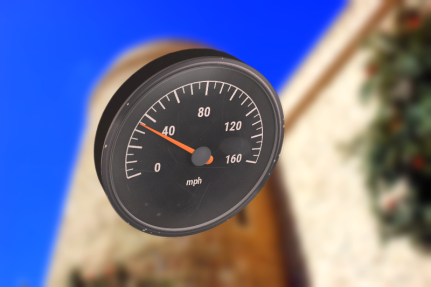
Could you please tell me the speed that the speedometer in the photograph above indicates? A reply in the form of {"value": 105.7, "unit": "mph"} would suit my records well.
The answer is {"value": 35, "unit": "mph"}
